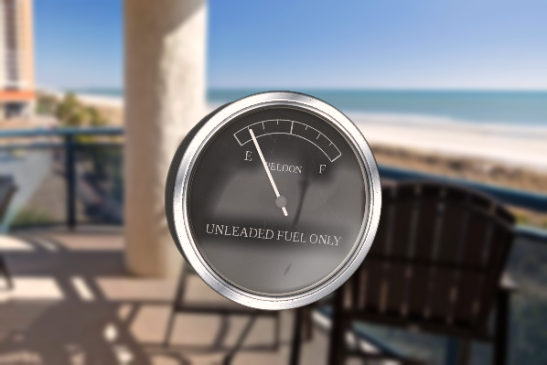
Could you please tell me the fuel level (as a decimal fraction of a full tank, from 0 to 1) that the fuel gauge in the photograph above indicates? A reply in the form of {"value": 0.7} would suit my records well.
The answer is {"value": 0.125}
